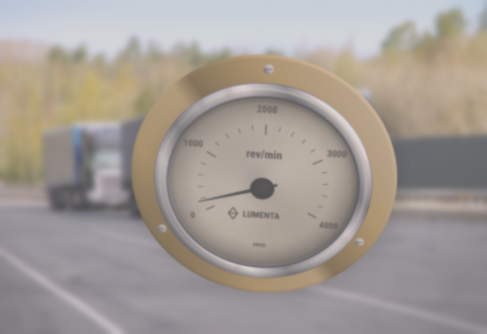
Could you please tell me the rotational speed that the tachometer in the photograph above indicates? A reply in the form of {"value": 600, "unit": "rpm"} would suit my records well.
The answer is {"value": 200, "unit": "rpm"}
